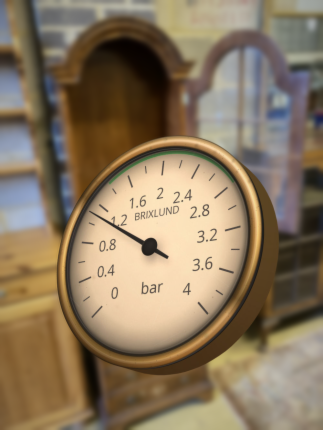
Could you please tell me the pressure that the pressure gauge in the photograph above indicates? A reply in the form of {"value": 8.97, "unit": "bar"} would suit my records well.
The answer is {"value": 1.1, "unit": "bar"}
